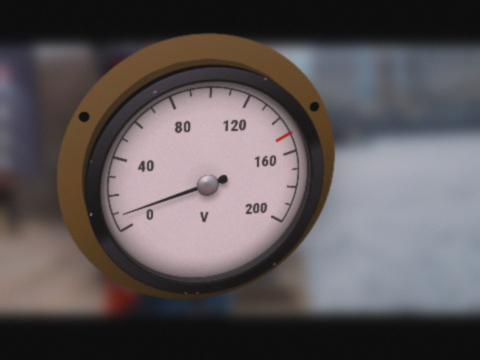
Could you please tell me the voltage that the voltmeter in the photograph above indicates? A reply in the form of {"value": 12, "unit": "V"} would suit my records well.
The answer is {"value": 10, "unit": "V"}
